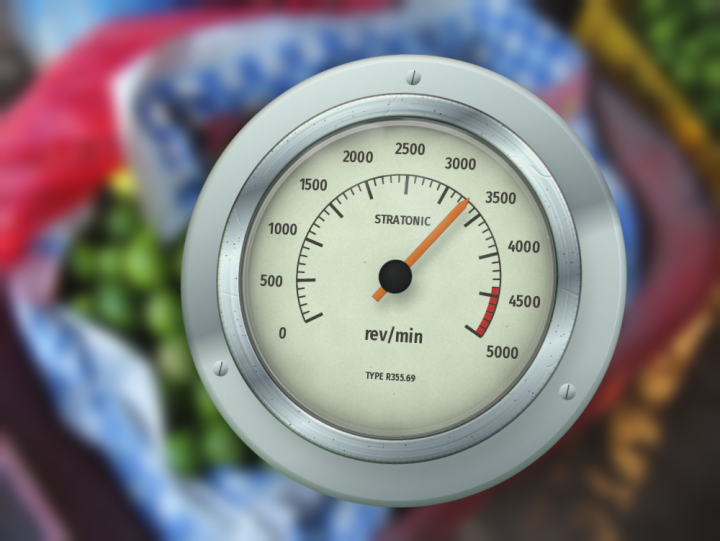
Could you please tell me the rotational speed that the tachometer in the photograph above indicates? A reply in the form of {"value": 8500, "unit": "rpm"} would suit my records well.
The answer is {"value": 3300, "unit": "rpm"}
